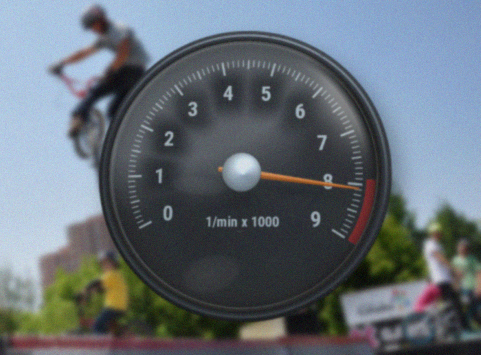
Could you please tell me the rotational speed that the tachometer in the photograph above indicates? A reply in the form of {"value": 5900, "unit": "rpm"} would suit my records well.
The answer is {"value": 8100, "unit": "rpm"}
